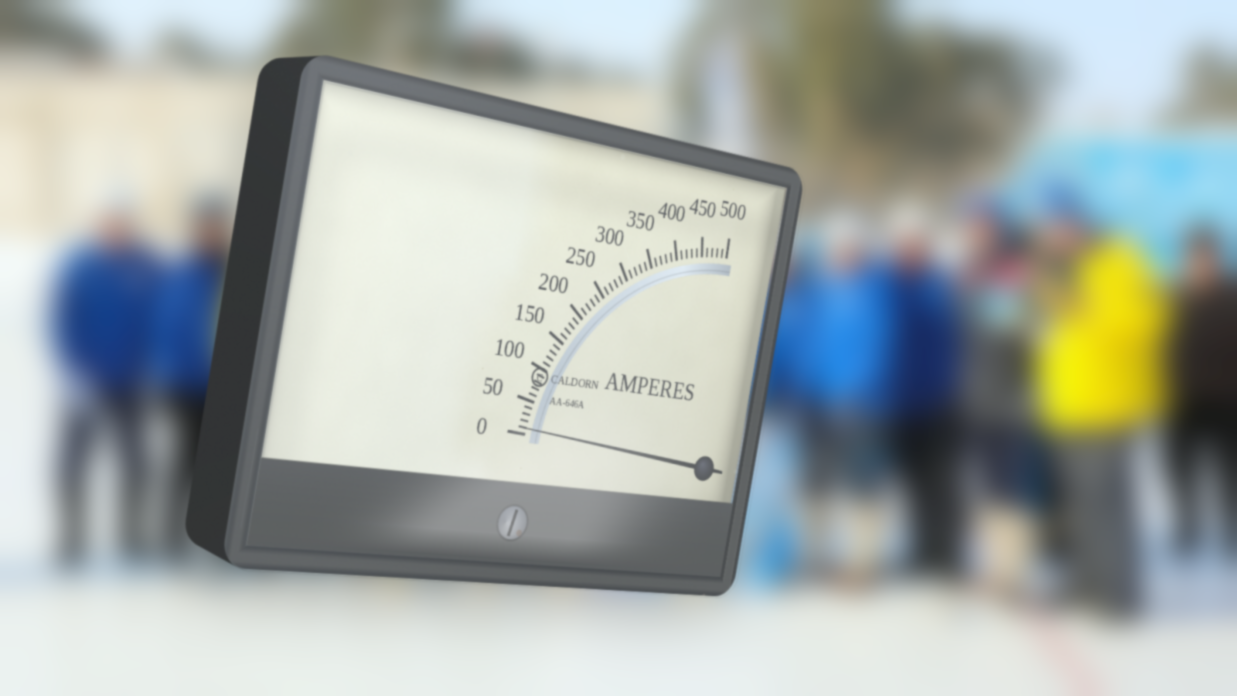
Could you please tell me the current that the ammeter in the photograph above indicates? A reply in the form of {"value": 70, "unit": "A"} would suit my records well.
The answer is {"value": 10, "unit": "A"}
